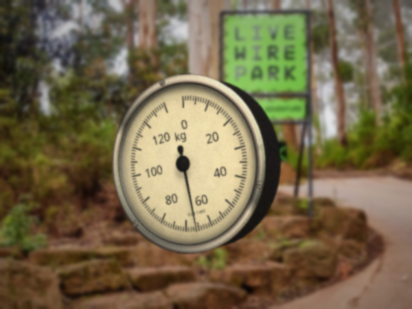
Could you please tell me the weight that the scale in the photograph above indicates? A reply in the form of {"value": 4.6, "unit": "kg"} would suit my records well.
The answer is {"value": 65, "unit": "kg"}
